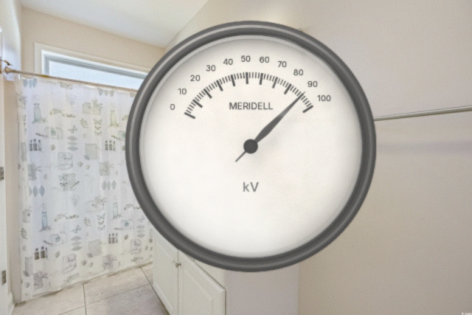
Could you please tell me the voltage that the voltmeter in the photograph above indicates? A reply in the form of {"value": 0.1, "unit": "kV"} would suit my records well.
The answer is {"value": 90, "unit": "kV"}
